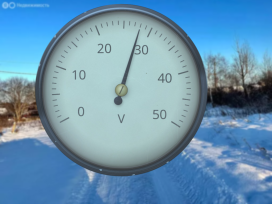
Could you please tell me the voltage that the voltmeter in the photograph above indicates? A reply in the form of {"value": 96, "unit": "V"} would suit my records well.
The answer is {"value": 28, "unit": "V"}
